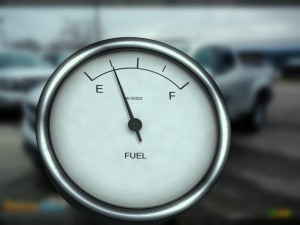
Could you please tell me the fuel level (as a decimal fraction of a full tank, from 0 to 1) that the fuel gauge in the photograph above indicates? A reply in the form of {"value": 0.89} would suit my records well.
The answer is {"value": 0.25}
